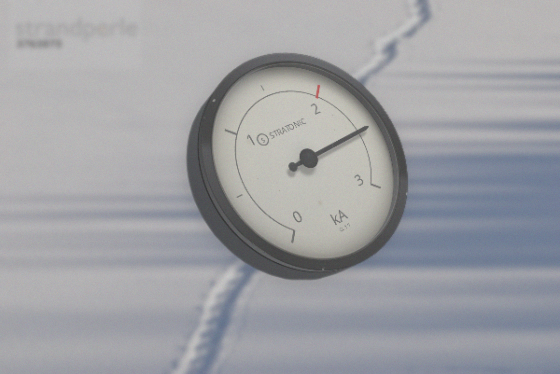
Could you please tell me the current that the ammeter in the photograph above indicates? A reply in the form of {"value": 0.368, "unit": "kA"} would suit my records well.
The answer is {"value": 2.5, "unit": "kA"}
